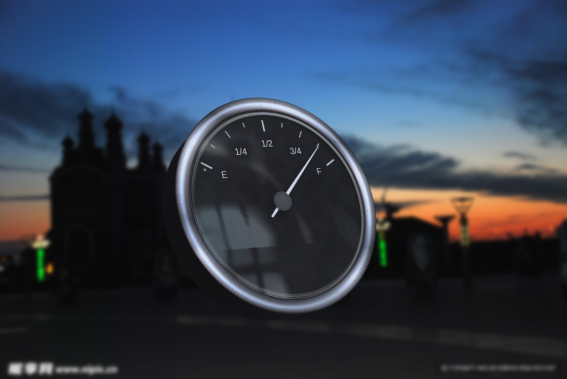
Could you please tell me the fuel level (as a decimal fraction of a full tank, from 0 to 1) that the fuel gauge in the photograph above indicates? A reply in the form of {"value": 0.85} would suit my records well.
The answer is {"value": 0.875}
